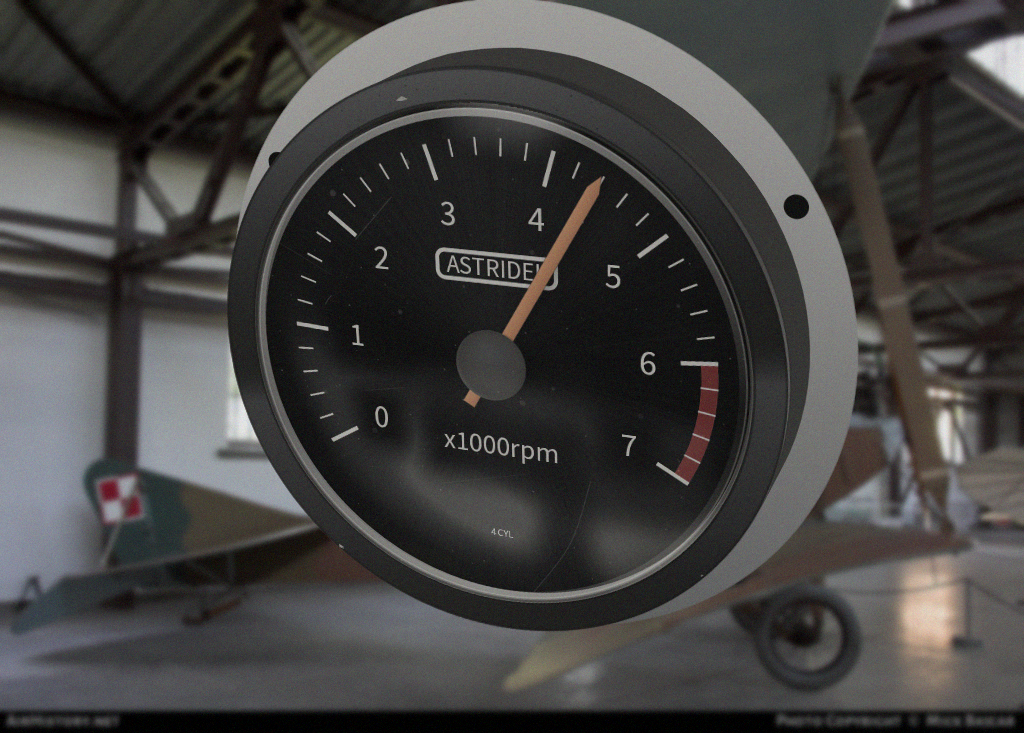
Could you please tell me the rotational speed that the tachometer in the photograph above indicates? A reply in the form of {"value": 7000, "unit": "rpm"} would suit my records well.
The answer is {"value": 4400, "unit": "rpm"}
